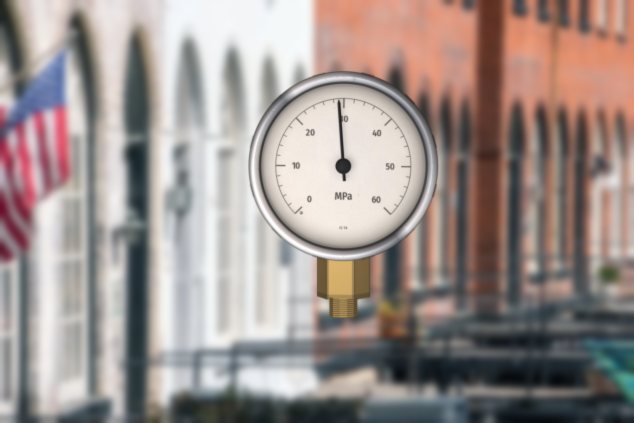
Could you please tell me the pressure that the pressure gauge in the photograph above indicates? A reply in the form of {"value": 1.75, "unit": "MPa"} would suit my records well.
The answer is {"value": 29, "unit": "MPa"}
